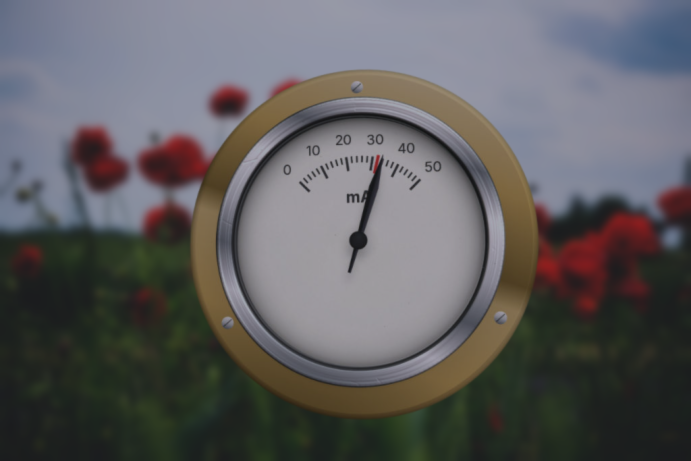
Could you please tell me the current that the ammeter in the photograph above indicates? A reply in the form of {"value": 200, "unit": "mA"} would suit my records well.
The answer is {"value": 34, "unit": "mA"}
